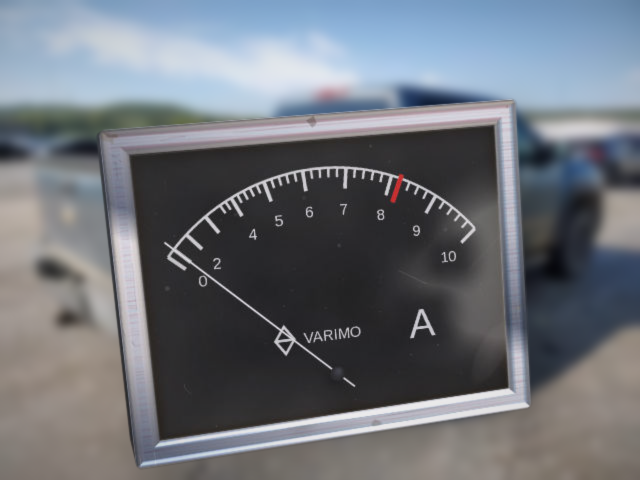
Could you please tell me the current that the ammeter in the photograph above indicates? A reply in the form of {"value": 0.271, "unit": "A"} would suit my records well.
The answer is {"value": 1, "unit": "A"}
